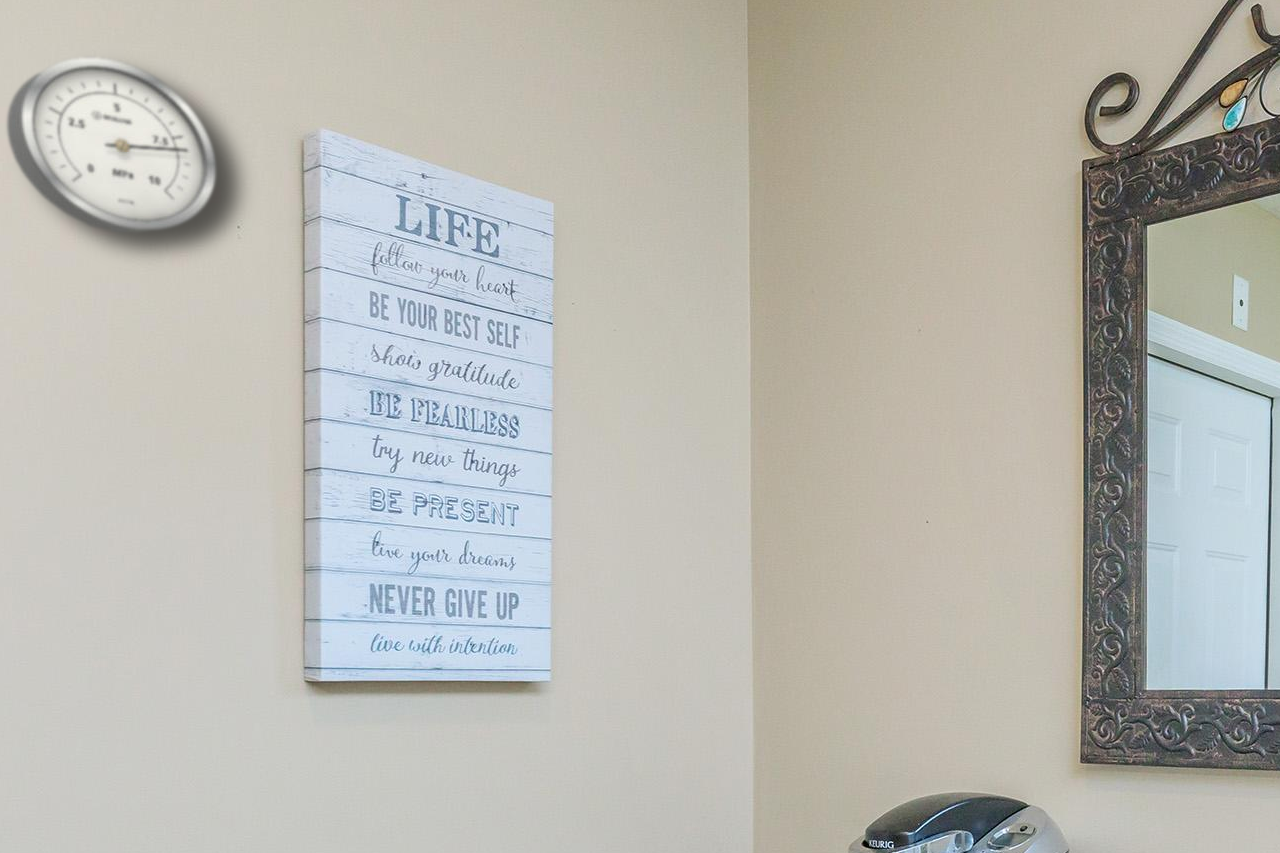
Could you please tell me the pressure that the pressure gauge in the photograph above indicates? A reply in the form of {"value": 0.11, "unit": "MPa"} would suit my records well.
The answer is {"value": 8, "unit": "MPa"}
